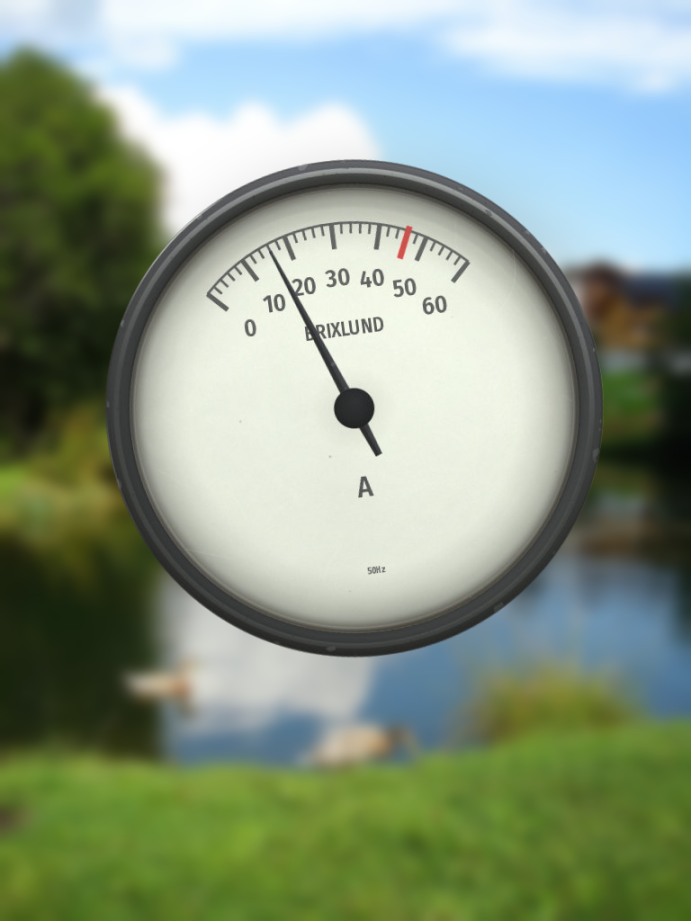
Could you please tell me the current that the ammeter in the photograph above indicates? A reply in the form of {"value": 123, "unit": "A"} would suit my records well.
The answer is {"value": 16, "unit": "A"}
